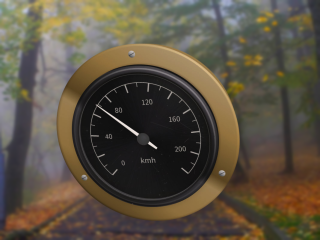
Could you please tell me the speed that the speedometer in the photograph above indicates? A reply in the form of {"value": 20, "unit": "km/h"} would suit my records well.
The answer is {"value": 70, "unit": "km/h"}
